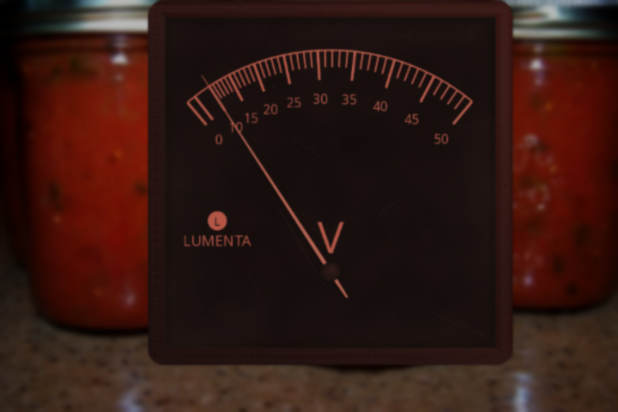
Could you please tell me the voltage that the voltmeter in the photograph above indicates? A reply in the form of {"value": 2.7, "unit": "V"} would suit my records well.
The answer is {"value": 10, "unit": "V"}
